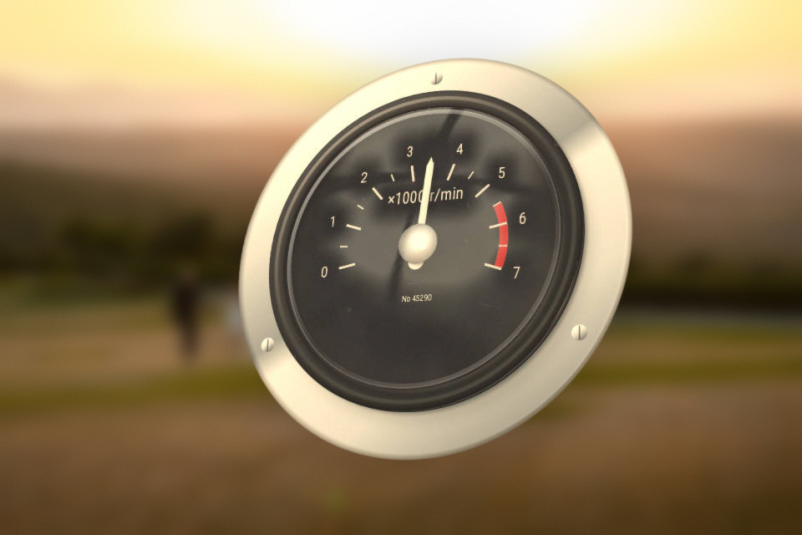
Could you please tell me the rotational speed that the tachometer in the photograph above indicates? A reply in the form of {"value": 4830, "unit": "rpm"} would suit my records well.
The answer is {"value": 3500, "unit": "rpm"}
